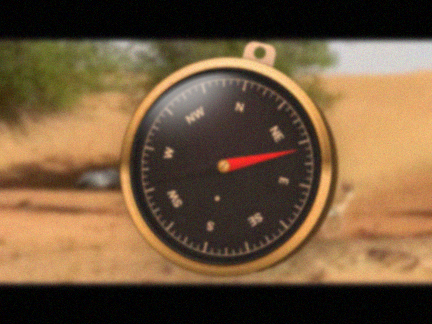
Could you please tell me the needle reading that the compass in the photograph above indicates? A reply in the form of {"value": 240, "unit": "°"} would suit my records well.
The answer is {"value": 65, "unit": "°"}
